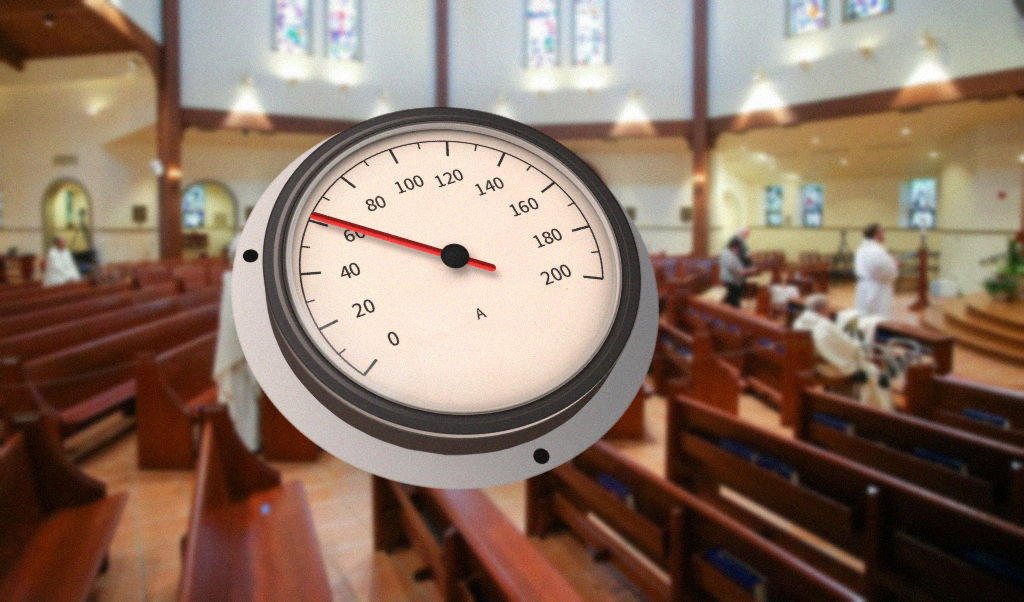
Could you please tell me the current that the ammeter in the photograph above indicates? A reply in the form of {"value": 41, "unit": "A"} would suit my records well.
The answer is {"value": 60, "unit": "A"}
